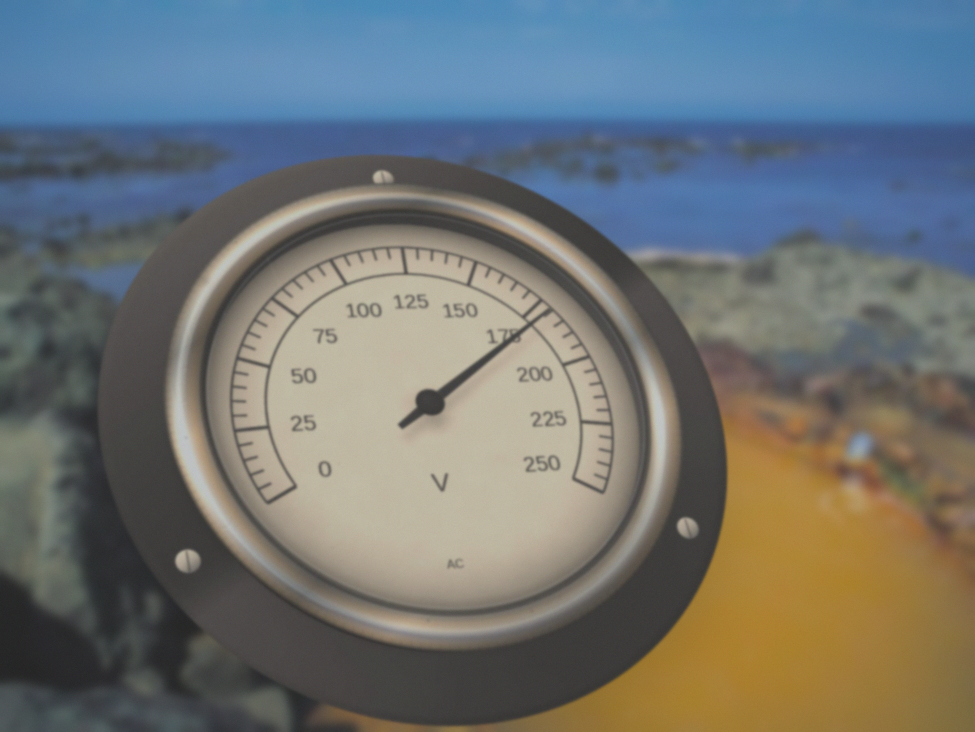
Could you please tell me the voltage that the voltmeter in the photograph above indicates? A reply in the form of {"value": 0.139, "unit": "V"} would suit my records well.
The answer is {"value": 180, "unit": "V"}
